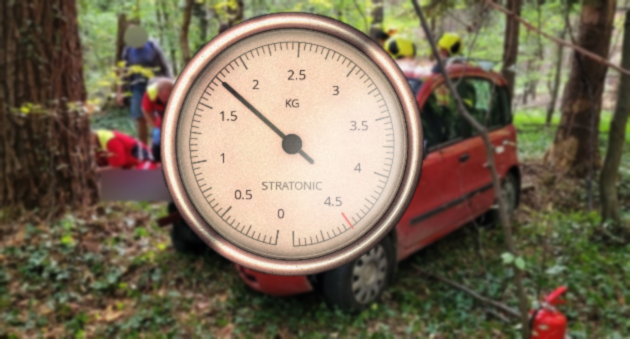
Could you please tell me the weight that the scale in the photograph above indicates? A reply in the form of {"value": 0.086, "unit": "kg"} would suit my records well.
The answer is {"value": 1.75, "unit": "kg"}
